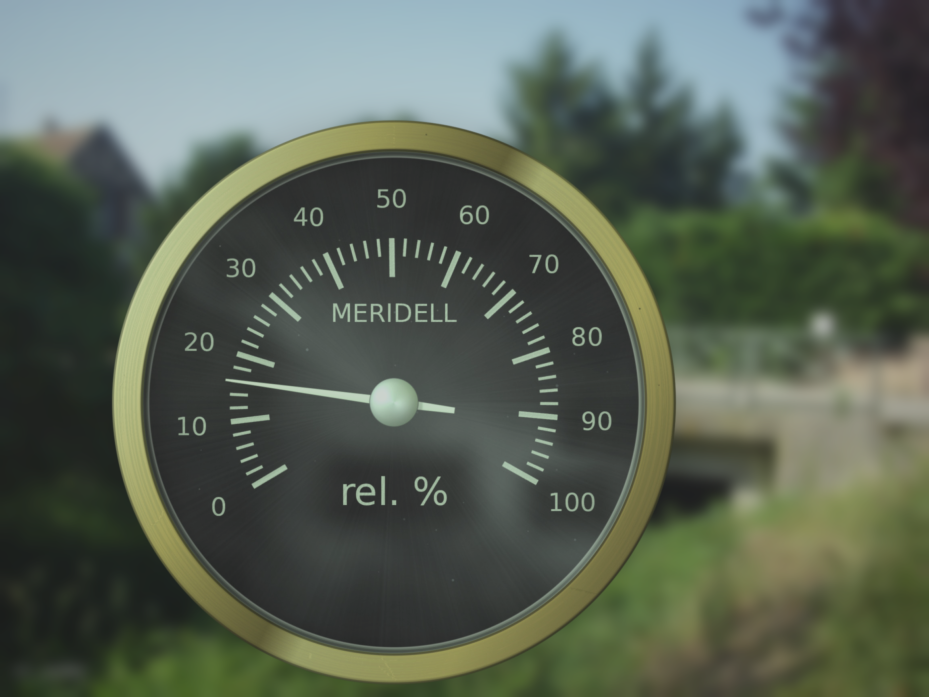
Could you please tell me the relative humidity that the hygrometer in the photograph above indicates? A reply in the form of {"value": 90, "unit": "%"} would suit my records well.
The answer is {"value": 16, "unit": "%"}
